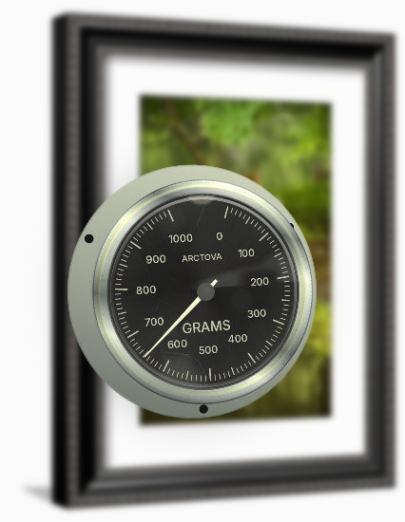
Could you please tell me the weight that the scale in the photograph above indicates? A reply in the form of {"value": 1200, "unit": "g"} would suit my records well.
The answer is {"value": 650, "unit": "g"}
